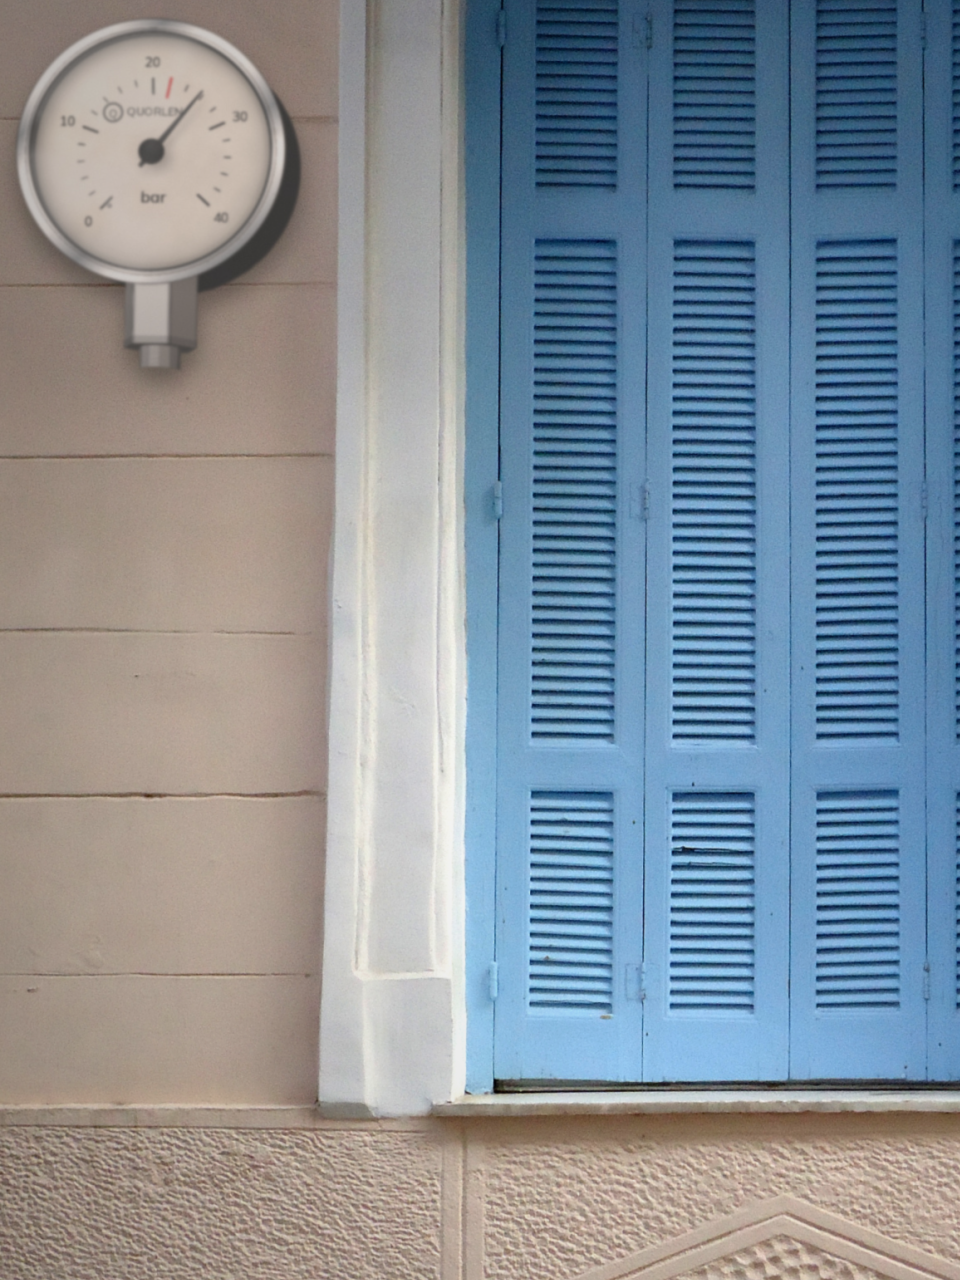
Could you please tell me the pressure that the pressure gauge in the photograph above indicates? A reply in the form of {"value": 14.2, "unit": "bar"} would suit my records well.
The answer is {"value": 26, "unit": "bar"}
